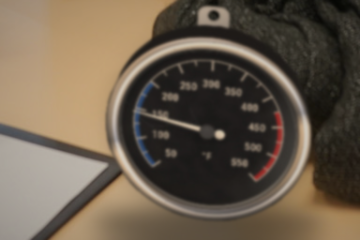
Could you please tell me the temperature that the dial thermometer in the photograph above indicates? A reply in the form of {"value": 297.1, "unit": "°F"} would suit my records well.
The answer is {"value": 150, "unit": "°F"}
